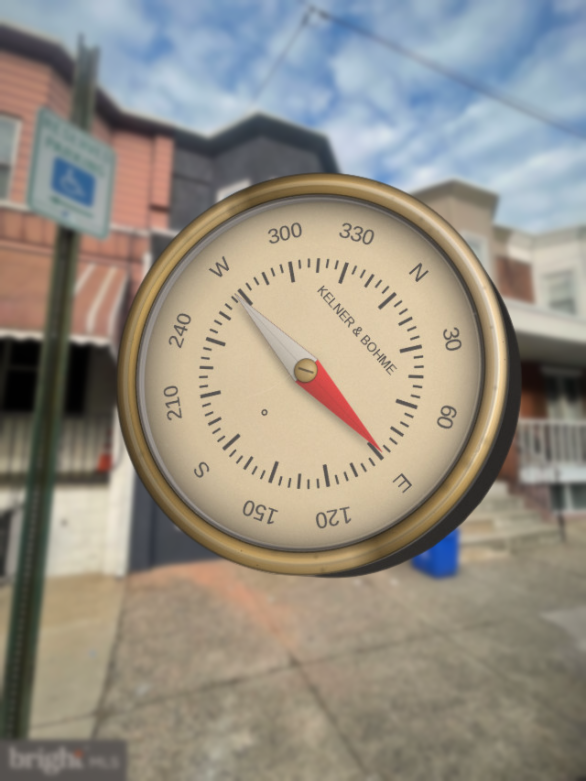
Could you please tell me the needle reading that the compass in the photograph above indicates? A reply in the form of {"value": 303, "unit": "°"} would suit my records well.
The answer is {"value": 87.5, "unit": "°"}
